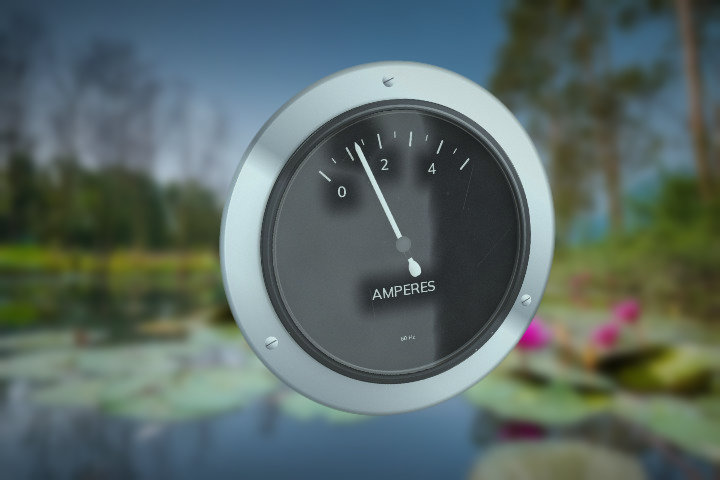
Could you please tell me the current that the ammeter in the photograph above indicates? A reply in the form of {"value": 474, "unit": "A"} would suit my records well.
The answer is {"value": 1.25, "unit": "A"}
